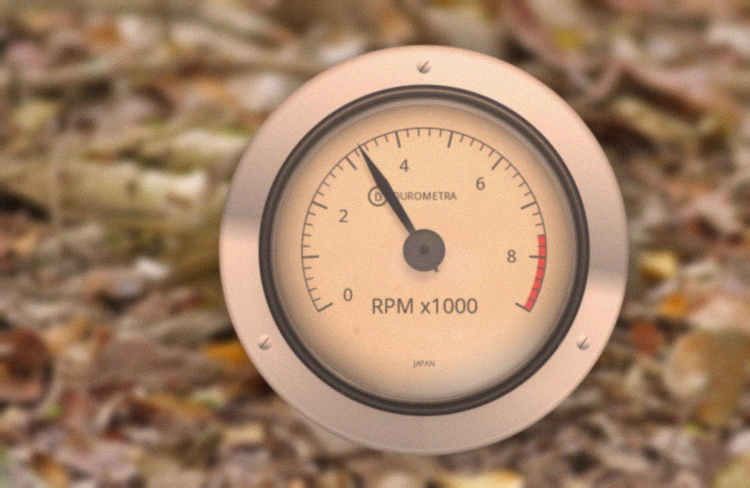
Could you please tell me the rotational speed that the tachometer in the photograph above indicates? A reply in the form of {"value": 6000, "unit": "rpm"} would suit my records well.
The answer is {"value": 3300, "unit": "rpm"}
